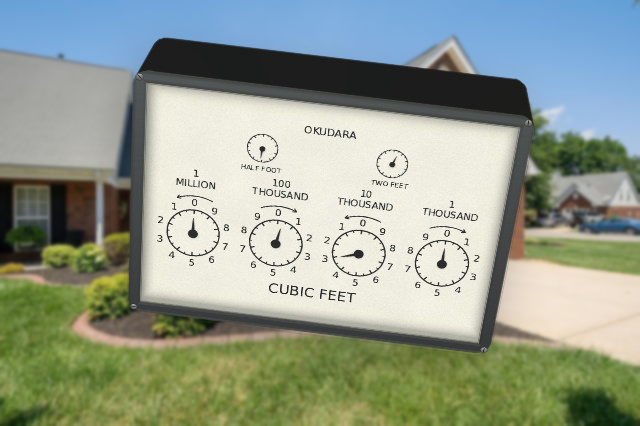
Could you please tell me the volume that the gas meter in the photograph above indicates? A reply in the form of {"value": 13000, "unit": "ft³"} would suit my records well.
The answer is {"value": 3000, "unit": "ft³"}
